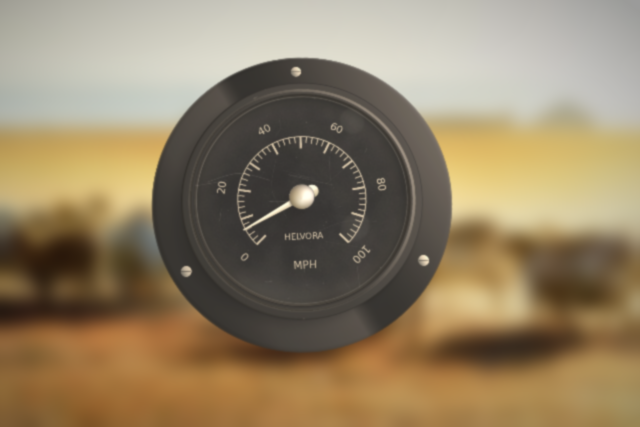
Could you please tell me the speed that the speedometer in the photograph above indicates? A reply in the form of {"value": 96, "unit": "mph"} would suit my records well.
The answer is {"value": 6, "unit": "mph"}
